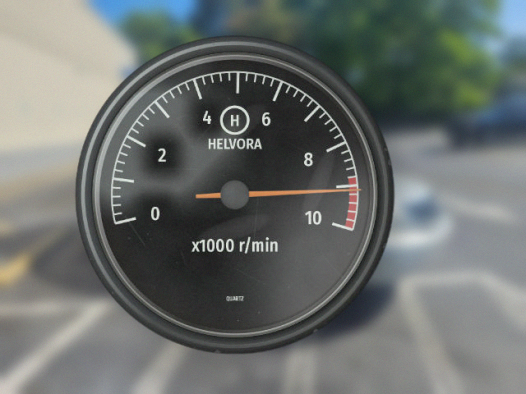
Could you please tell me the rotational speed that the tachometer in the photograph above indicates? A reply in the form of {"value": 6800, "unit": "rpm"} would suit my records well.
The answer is {"value": 9100, "unit": "rpm"}
